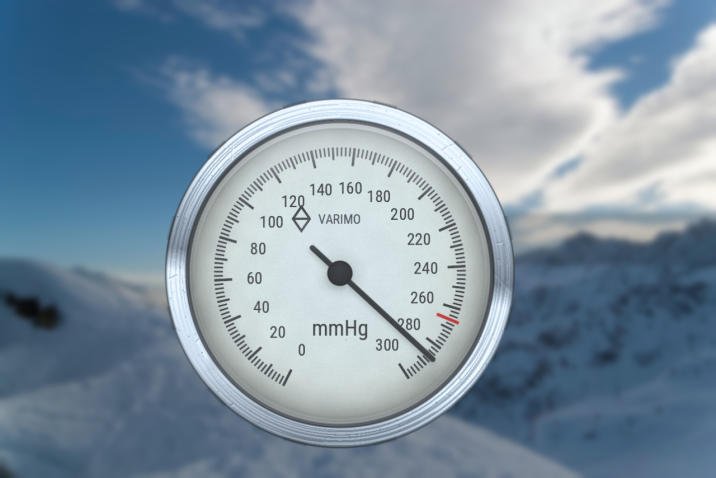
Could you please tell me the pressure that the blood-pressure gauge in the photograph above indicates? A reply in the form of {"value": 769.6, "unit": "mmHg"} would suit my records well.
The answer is {"value": 286, "unit": "mmHg"}
